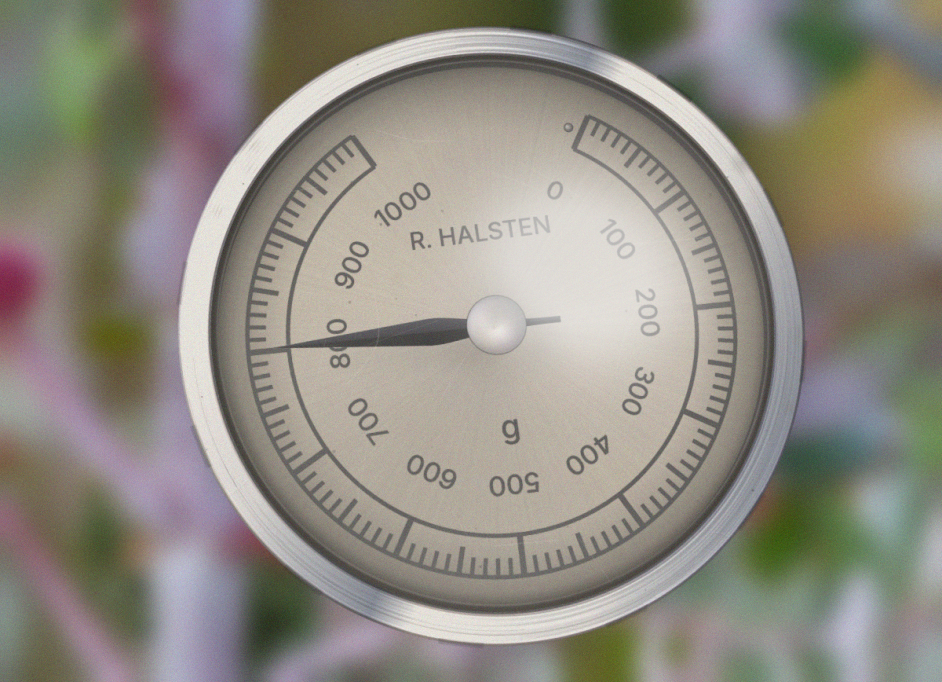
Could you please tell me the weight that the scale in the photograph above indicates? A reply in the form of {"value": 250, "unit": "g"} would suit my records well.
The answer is {"value": 800, "unit": "g"}
